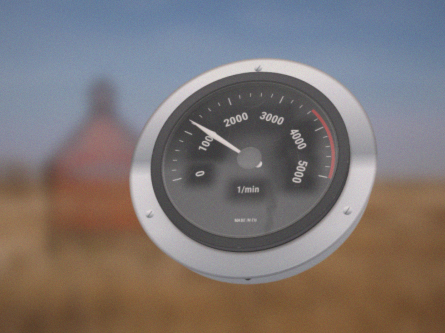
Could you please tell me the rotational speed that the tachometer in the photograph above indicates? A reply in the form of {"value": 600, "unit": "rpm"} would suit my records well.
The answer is {"value": 1200, "unit": "rpm"}
